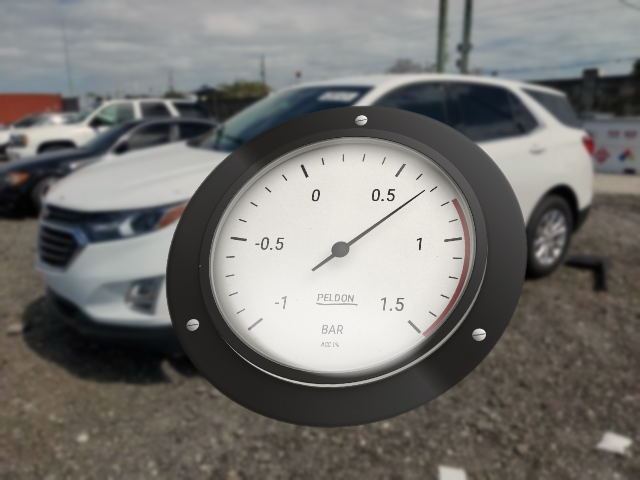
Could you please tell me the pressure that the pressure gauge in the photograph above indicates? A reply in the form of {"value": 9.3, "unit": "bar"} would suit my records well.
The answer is {"value": 0.7, "unit": "bar"}
